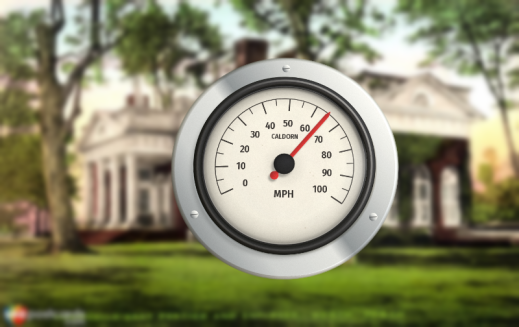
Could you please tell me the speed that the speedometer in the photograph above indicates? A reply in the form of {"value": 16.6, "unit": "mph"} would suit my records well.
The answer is {"value": 65, "unit": "mph"}
